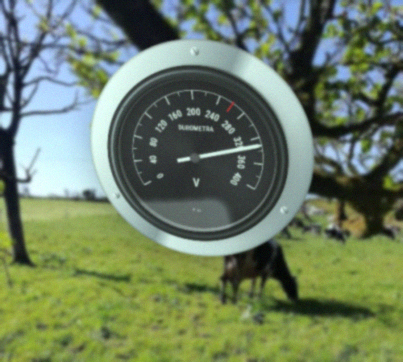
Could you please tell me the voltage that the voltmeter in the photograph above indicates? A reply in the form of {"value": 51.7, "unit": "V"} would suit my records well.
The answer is {"value": 330, "unit": "V"}
